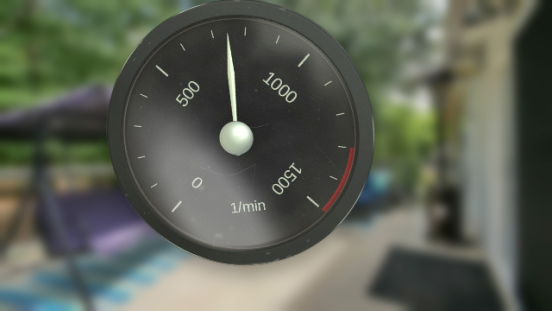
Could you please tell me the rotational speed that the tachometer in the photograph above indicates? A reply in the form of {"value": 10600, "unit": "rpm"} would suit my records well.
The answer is {"value": 750, "unit": "rpm"}
